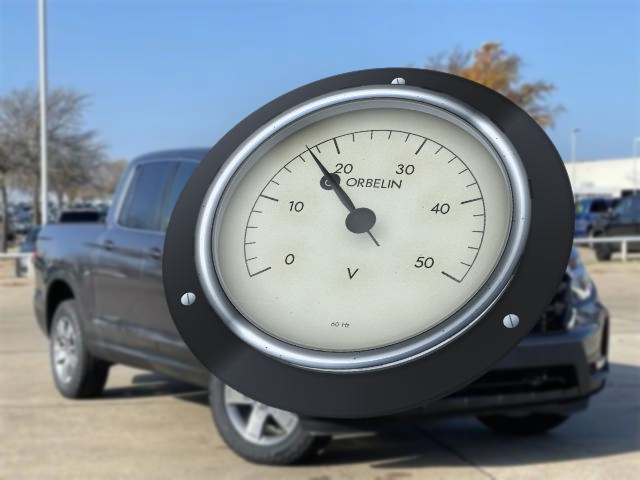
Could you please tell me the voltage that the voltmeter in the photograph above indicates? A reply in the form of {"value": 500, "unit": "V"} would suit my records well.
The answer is {"value": 17, "unit": "V"}
